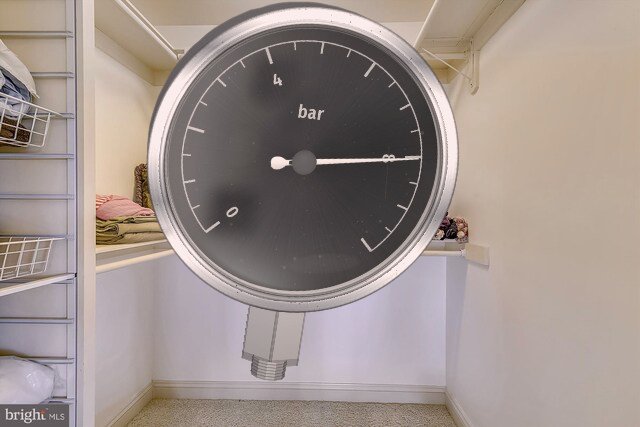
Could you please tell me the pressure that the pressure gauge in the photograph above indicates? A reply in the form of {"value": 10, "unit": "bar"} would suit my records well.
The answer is {"value": 8, "unit": "bar"}
